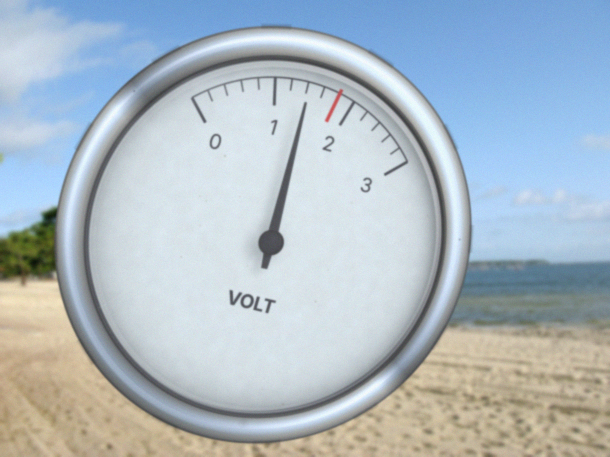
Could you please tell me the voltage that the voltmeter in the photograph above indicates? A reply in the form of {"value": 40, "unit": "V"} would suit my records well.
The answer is {"value": 1.4, "unit": "V"}
